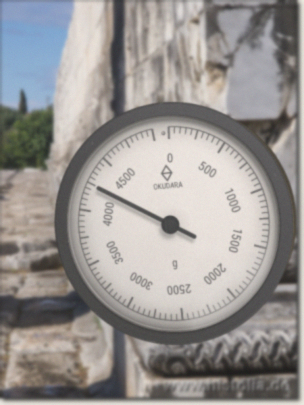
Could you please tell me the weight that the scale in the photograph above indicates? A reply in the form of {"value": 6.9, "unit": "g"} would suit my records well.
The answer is {"value": 4250, "unit": "g"}
